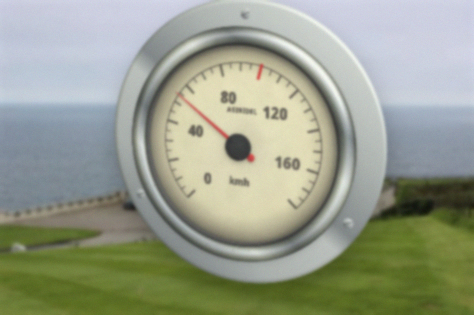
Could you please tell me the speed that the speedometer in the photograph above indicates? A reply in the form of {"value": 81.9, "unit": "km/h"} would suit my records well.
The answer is {"value": 55, "unit": "km/h"}
